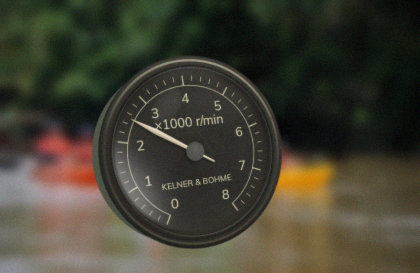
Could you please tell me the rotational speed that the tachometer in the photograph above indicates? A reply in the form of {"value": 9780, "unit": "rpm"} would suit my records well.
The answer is {"value": 2500, "unit": "rpm"}
